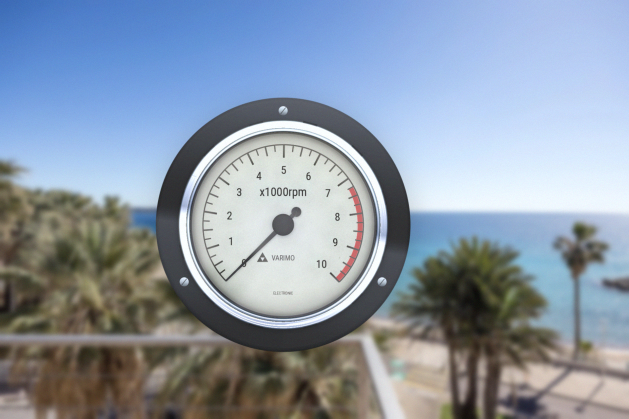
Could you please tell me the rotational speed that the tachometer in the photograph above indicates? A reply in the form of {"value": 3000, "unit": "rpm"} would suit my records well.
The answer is {"value": 0, "unit": "rpm"}
